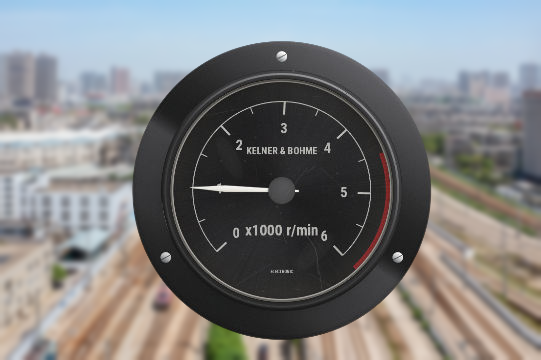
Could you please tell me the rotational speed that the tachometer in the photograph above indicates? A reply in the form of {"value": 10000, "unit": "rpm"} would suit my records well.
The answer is {"value": 1000, "unit": "rpm"}
